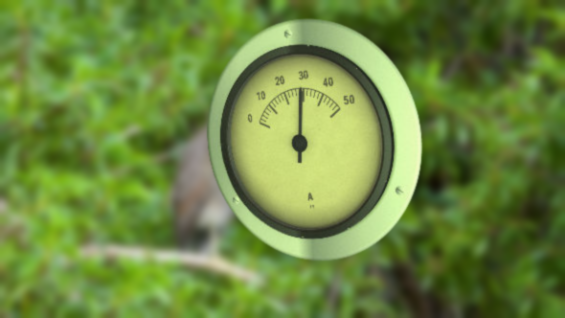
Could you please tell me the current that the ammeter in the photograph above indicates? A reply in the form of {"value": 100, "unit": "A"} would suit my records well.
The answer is {"value": 30, "unit": "A"}
